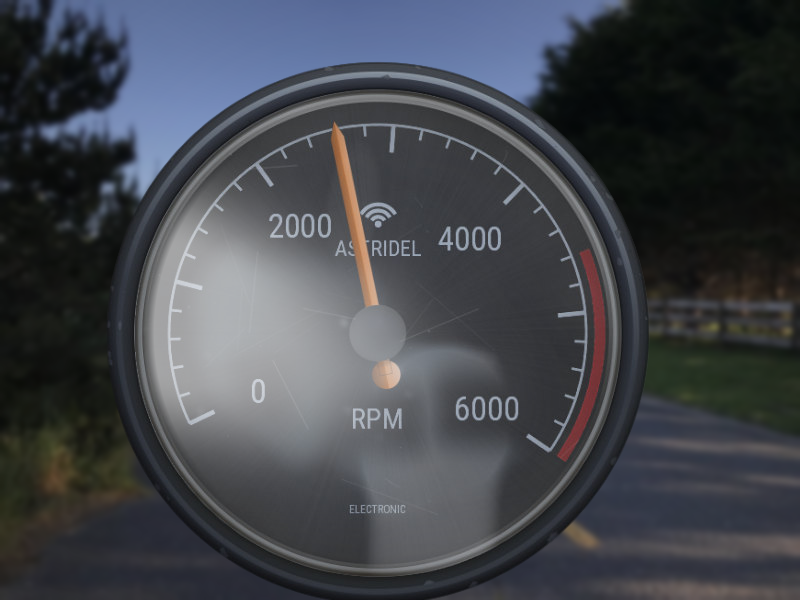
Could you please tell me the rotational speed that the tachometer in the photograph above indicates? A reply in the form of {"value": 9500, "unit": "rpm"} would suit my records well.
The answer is {"value": 2600, "unit": "rpm"}
